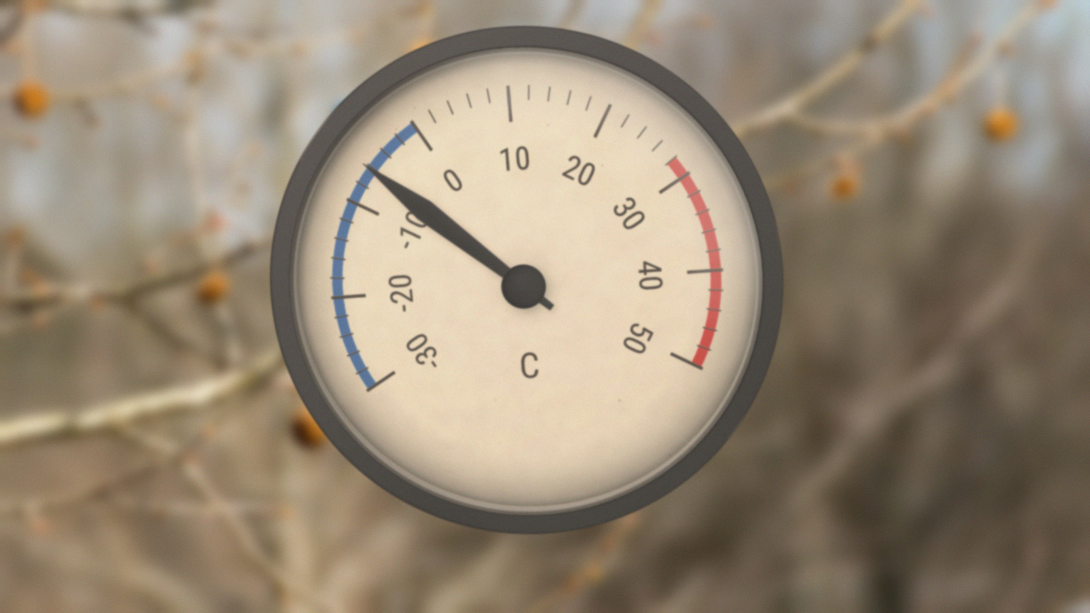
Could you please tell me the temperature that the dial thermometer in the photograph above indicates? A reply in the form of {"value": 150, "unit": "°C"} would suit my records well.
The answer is {"value": -6, "unit": "°C"}
